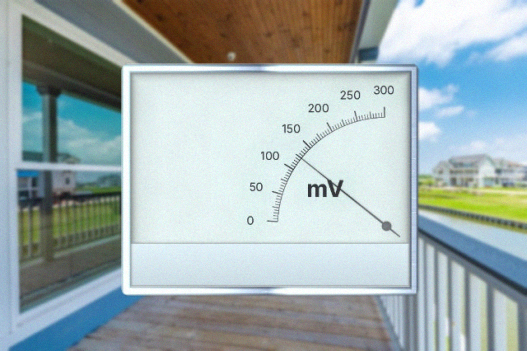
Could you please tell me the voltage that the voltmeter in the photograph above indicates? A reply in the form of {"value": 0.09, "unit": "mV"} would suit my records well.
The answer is {"value": 125, "unit": "mV"}
